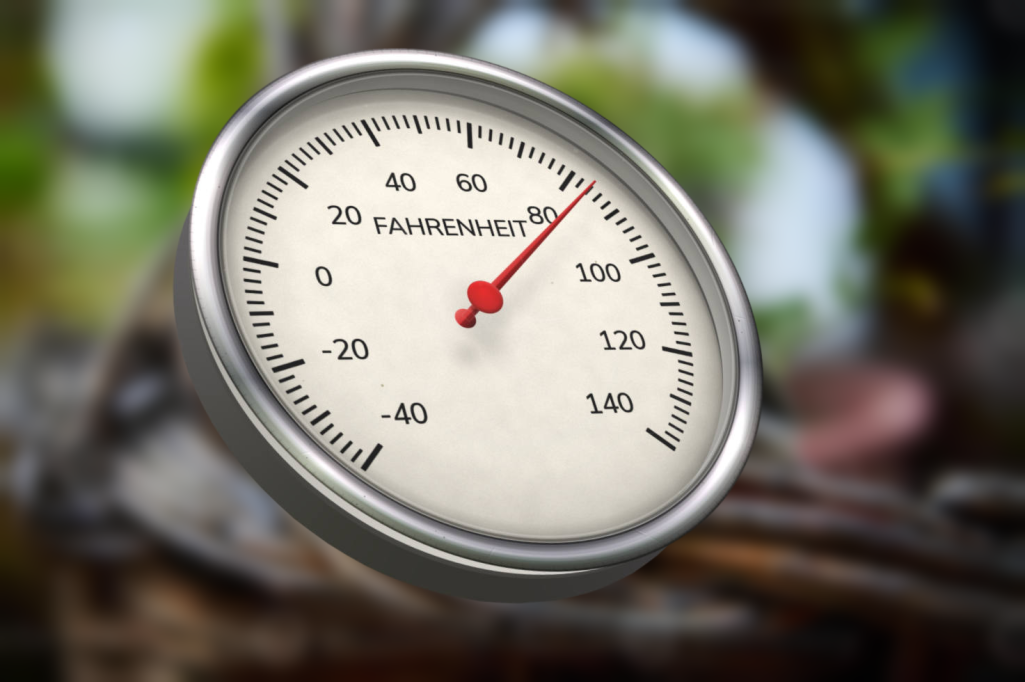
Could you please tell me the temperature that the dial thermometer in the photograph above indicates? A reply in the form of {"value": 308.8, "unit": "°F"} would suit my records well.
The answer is {"value": 84, "unit": "°F"}
